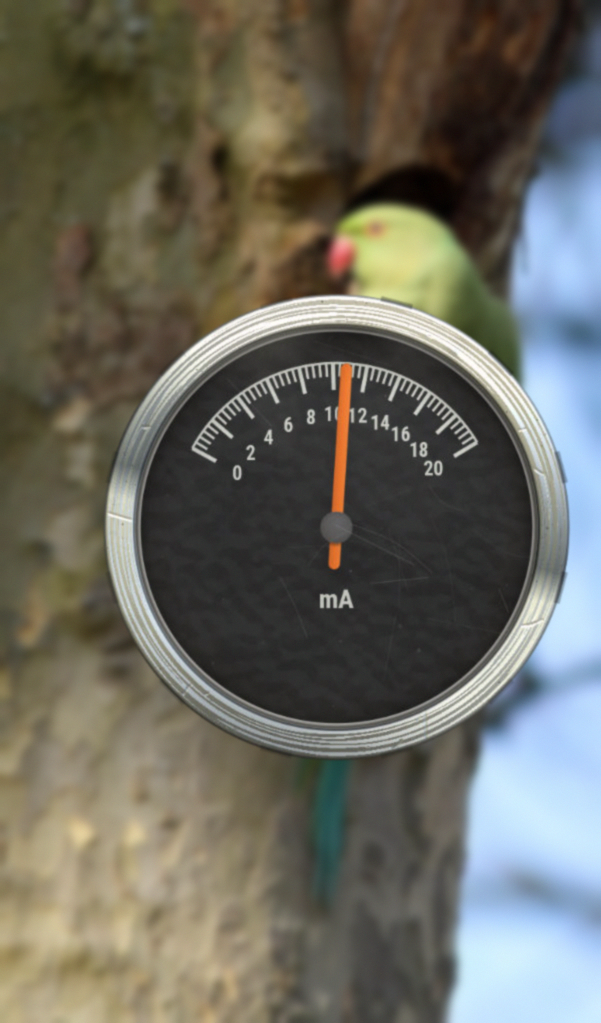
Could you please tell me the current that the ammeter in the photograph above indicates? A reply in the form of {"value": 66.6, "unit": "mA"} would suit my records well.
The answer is {"value": 10.8, "unit": "mA"}
